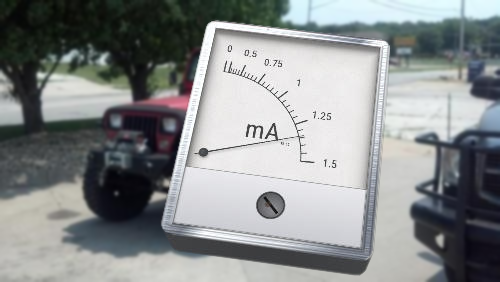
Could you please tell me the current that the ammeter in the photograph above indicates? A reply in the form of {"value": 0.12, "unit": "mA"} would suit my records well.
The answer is {"value": 1.35, "unit": "mA"}
